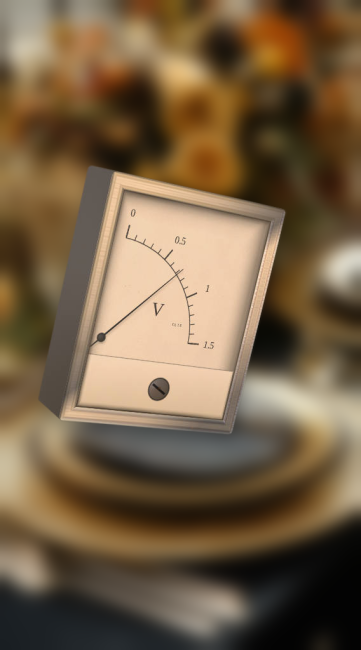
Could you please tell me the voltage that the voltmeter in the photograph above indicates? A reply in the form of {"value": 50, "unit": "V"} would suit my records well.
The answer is {"value": 0.7, "unit": "V"}
